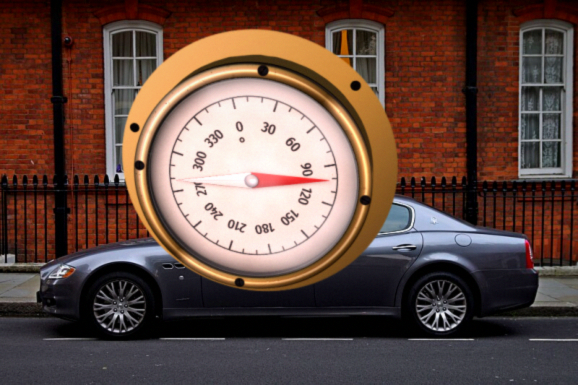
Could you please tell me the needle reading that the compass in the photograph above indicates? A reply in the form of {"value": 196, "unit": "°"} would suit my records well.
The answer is {"value": 100, "unit": "°"}
